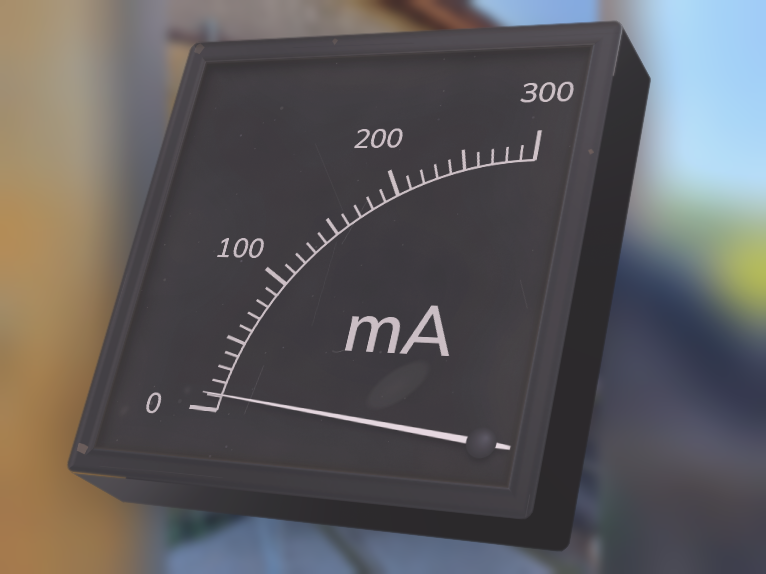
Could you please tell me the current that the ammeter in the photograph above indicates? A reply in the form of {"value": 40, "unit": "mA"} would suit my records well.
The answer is {"value": 10, "unit": "mA"}
